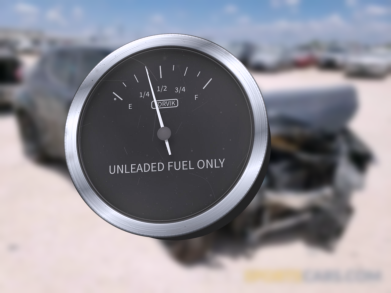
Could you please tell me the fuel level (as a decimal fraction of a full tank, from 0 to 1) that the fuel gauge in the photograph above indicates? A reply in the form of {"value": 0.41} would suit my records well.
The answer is {"value": 0.375}
